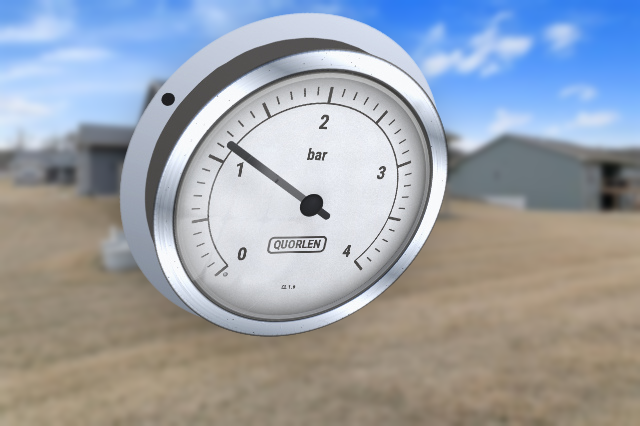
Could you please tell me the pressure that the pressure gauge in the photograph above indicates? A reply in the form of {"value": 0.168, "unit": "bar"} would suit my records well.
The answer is {"value": 1.15, "unit": "bar"}
